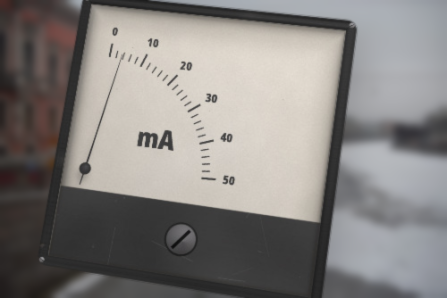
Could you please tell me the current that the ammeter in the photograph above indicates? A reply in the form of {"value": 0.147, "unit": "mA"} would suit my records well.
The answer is {"value": 4, "unit": "mA"}
